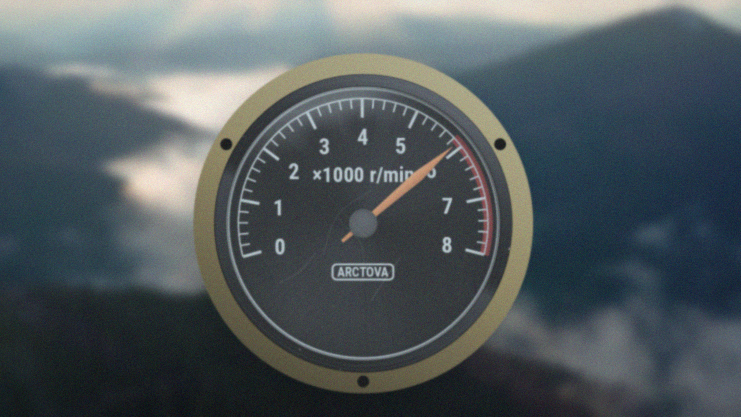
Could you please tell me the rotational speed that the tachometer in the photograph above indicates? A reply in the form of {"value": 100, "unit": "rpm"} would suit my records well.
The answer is {"value": 5900, "unit": "rpm"}
